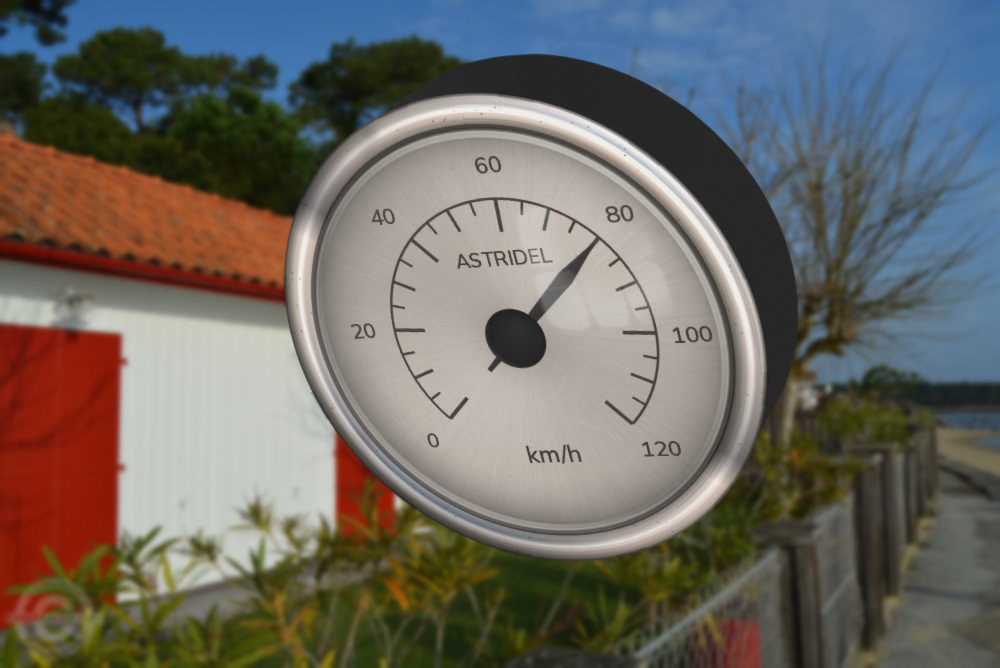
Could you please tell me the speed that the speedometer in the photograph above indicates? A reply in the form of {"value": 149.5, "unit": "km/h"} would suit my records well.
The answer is {"value": 80, "unit": "km/h"}
